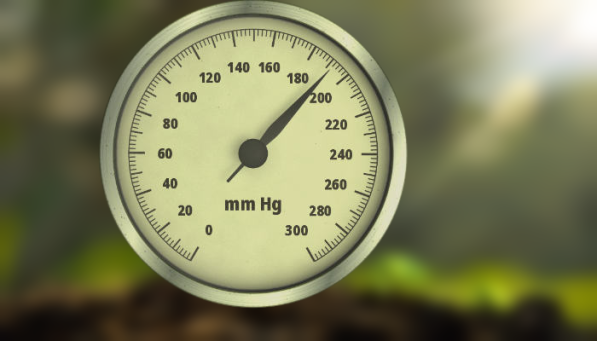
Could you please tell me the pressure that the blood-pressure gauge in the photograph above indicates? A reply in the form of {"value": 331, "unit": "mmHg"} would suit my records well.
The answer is {"value": 192, "unit": "mmHg"}
